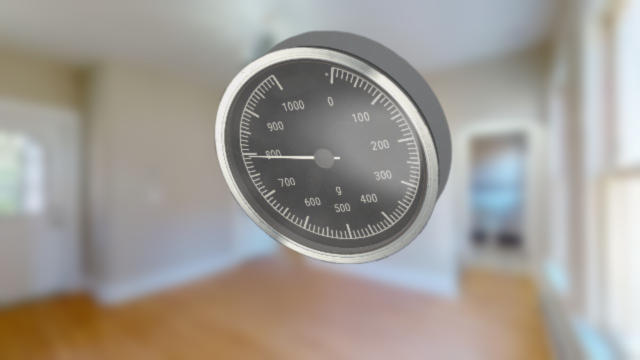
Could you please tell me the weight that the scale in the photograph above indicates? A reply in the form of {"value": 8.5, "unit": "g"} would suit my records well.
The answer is {"value": 800, "unit": "g"}
